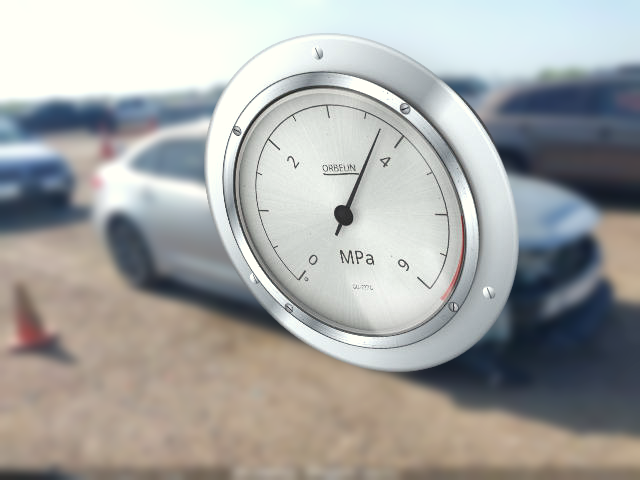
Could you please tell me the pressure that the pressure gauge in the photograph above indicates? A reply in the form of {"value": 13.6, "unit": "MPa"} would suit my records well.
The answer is {"value": 3.75, "unit": "MPa"}
